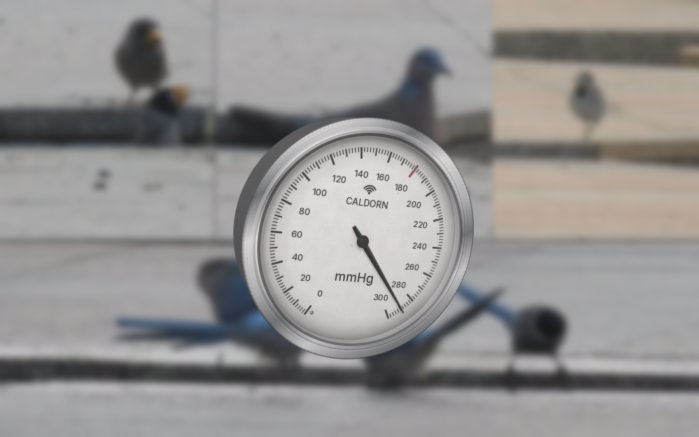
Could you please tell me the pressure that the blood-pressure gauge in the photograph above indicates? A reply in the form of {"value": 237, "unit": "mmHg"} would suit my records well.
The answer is {"value": 290, "unit": "mmHg"}
